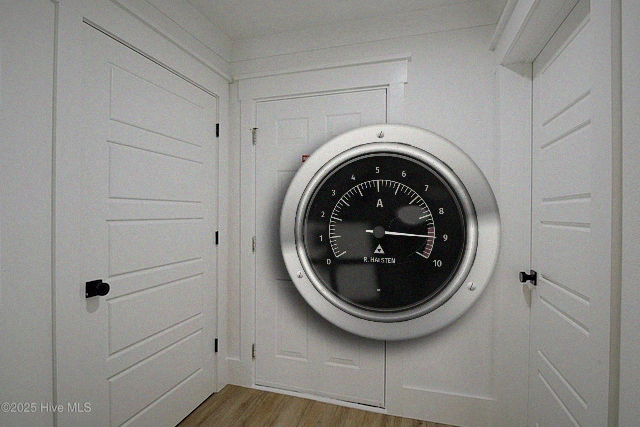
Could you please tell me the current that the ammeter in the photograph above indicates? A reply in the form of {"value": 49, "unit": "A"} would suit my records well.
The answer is {"value": 9, "unit": "A"}
